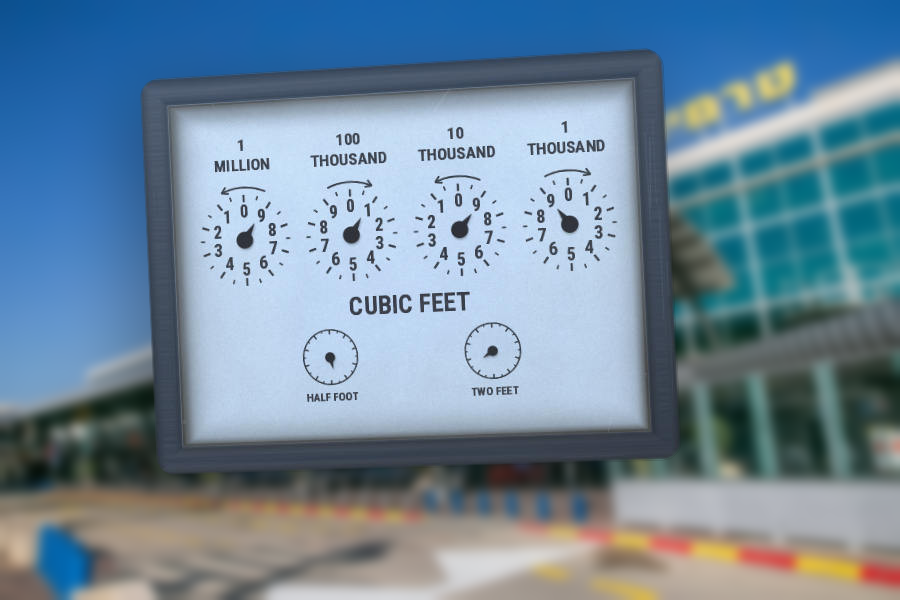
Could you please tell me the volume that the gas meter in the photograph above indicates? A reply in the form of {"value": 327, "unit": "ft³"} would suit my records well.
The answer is {"value": 908900, "unit": "ft³"}
